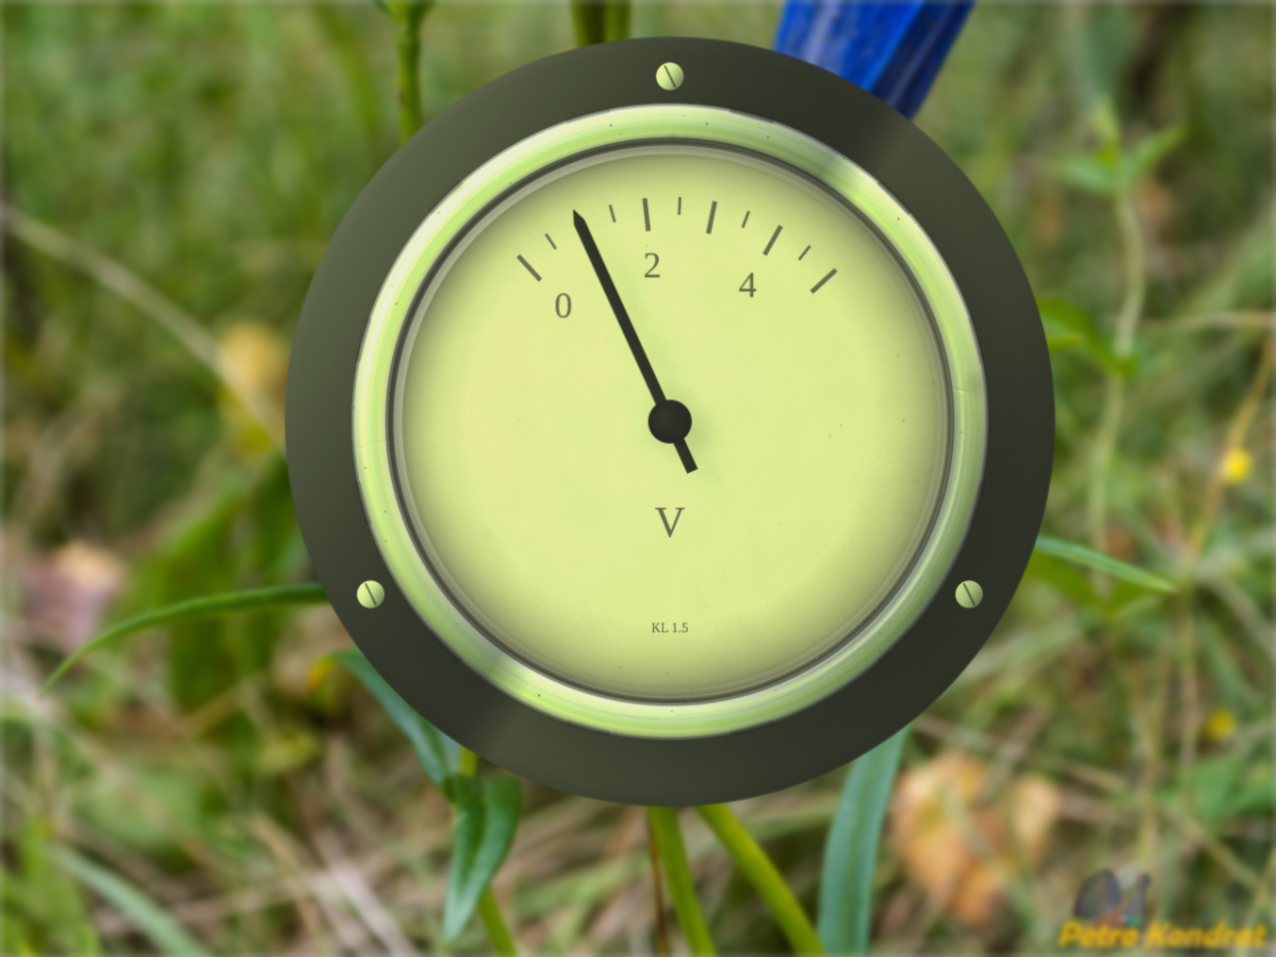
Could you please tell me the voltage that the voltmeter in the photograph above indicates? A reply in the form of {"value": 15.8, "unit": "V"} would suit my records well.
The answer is {"value": 1, "unit": "V"}
